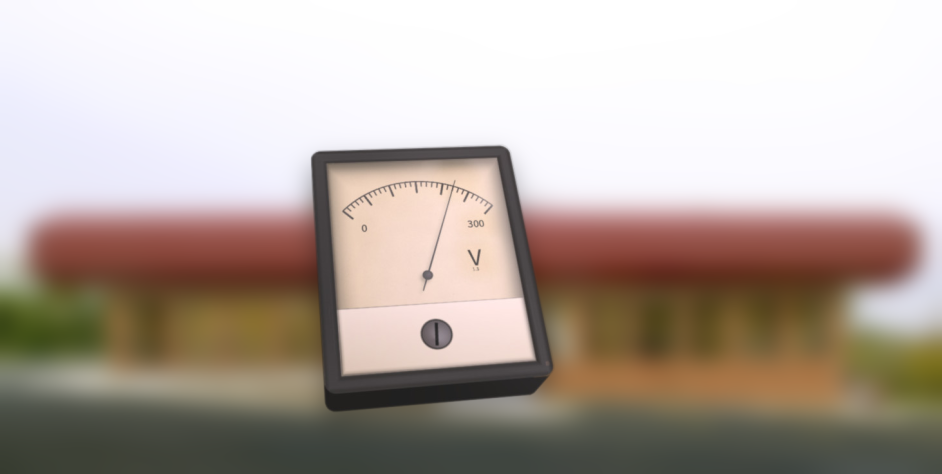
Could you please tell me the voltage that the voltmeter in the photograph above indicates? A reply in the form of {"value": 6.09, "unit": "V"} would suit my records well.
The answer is {"value": 220, "unit": "V"}
